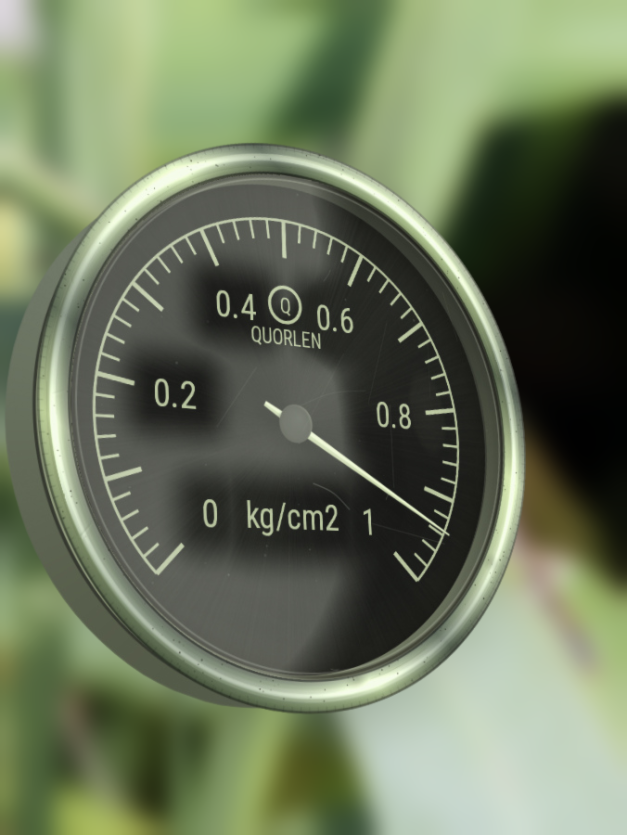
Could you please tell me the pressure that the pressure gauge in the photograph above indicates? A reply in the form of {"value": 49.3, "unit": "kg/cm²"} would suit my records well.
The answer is {"value": 0.94, "unit": "kg/cm²"}
